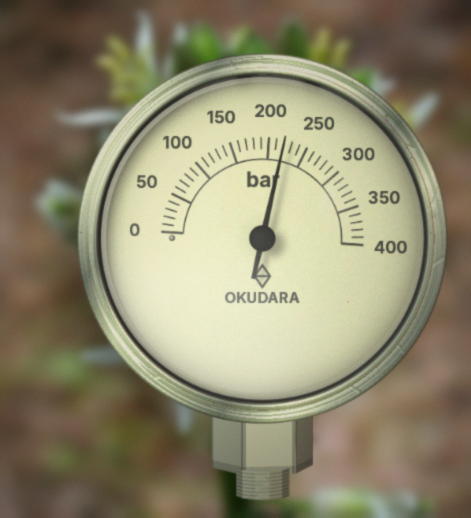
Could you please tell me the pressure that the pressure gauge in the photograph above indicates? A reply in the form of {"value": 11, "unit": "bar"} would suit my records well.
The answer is {"value": 220, "unit": "bar"}
